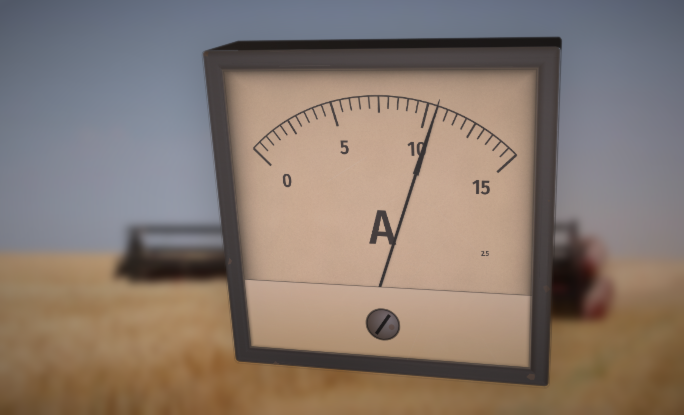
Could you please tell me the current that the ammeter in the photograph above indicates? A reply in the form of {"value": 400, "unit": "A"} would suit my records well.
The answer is {"value": 10.5, "unit": "A"}
